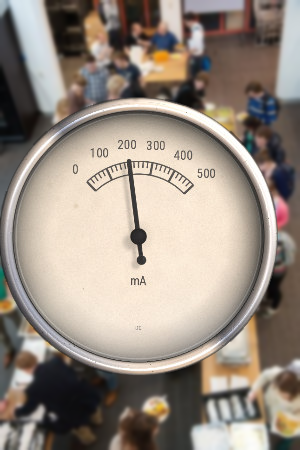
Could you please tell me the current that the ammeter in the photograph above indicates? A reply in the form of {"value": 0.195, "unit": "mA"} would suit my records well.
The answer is {"value": 200, "unit": "mA"}
